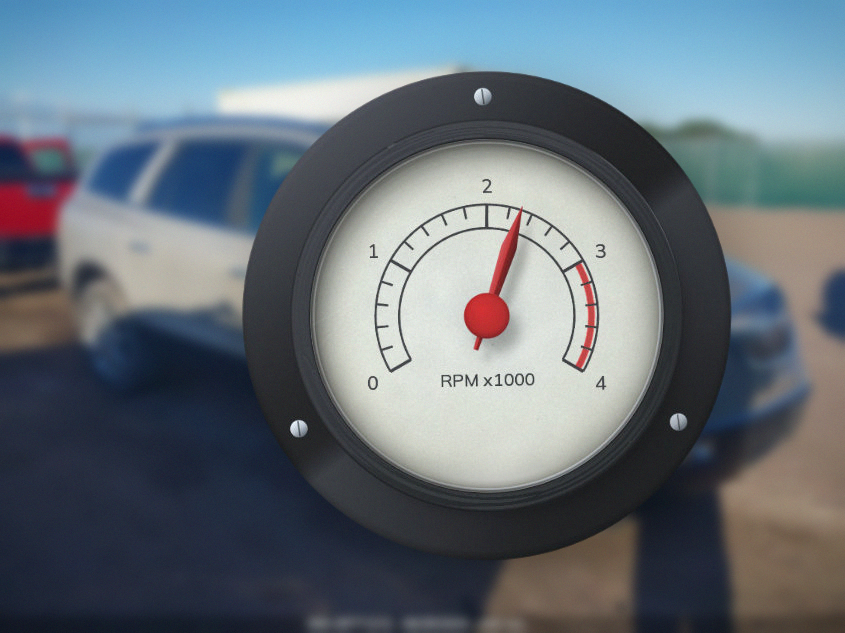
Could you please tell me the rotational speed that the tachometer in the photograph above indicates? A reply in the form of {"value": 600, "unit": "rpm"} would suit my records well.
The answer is {"value": 2300, "unit": "rpm"}
